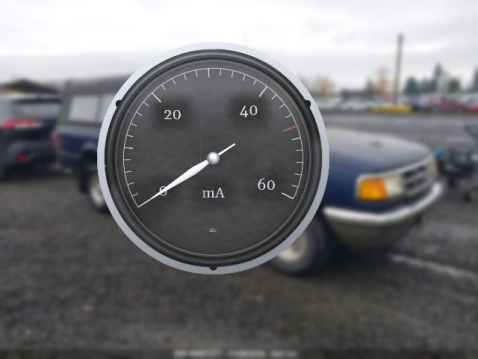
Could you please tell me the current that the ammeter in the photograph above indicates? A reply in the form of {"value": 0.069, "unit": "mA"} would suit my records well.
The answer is {"value": 0, "unit": "mA"}
